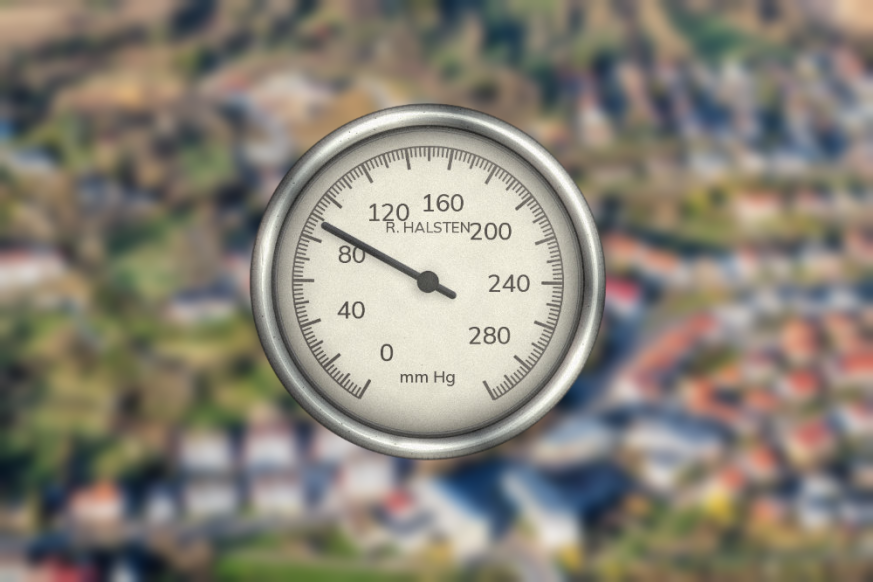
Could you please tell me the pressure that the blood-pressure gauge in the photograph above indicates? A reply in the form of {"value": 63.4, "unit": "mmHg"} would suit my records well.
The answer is {"value": 88, "unit": "mmHg"}
